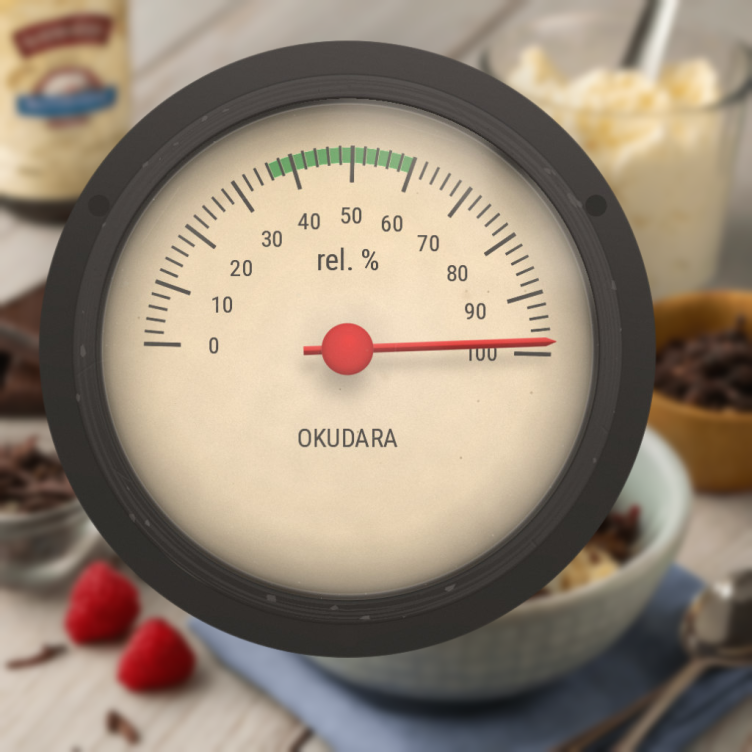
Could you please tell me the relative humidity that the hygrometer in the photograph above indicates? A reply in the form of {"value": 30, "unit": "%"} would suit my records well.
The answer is {"value": 98, "unit": "%"}
